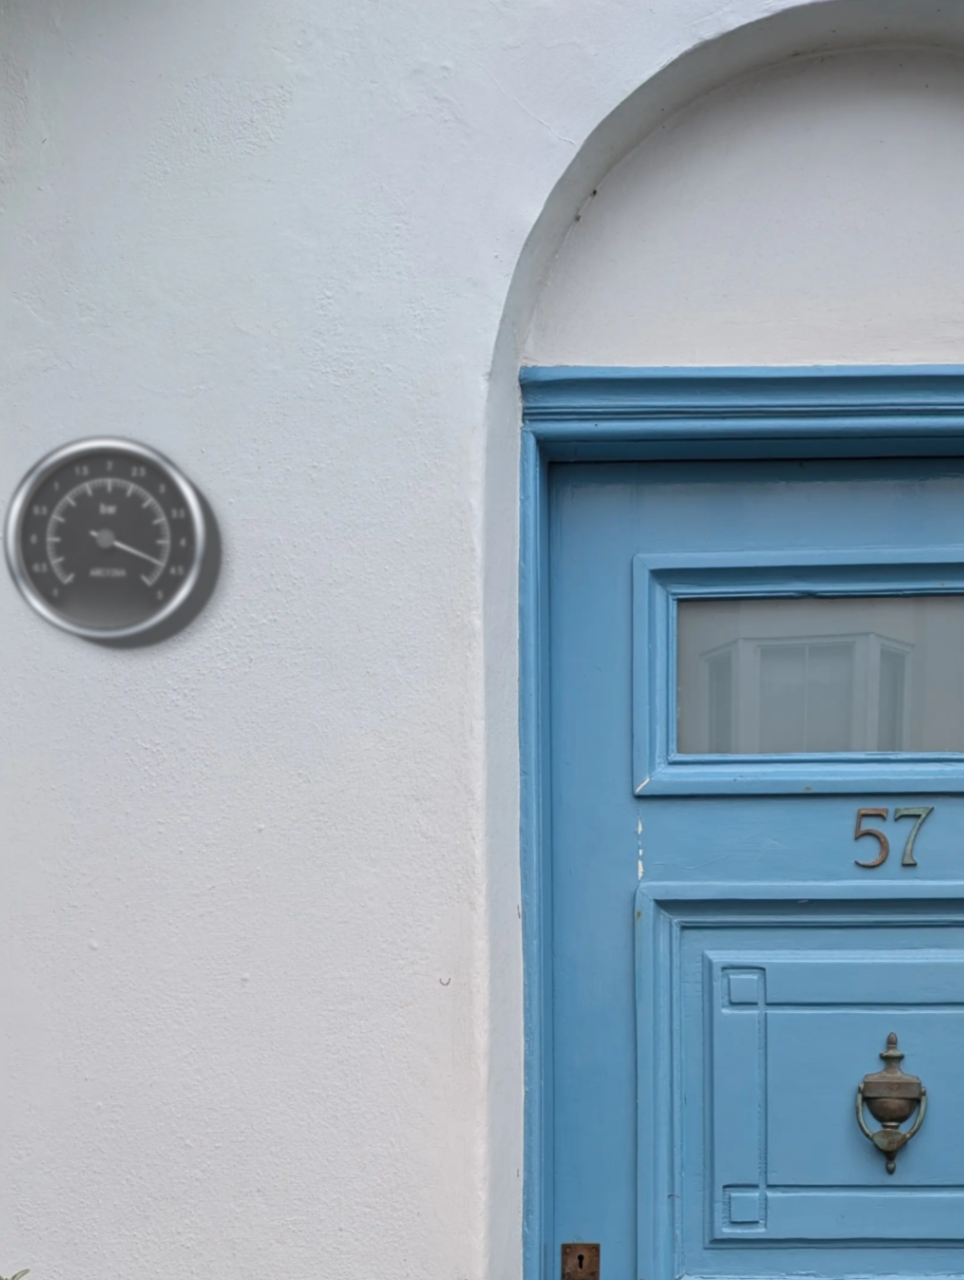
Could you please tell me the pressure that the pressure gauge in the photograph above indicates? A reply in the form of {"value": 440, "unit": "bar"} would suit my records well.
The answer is {"value": 4.5, "unit": "bar"}
